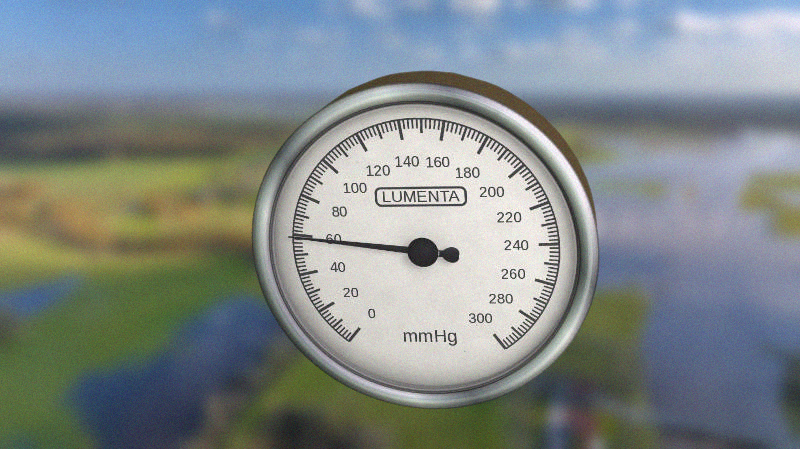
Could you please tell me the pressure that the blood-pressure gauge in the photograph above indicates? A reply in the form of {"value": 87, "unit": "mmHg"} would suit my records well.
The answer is {"value": 60, "unit": "mmHg"}
